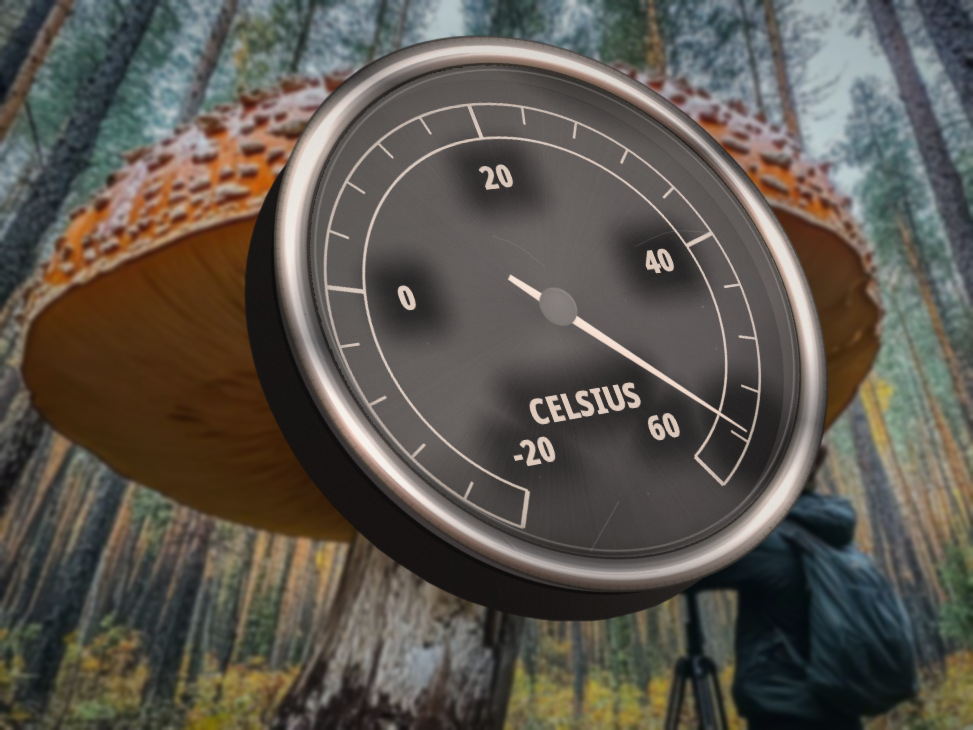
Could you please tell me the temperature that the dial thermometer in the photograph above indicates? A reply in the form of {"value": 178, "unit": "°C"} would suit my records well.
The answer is {"value": 56, "unit": "°C"}
